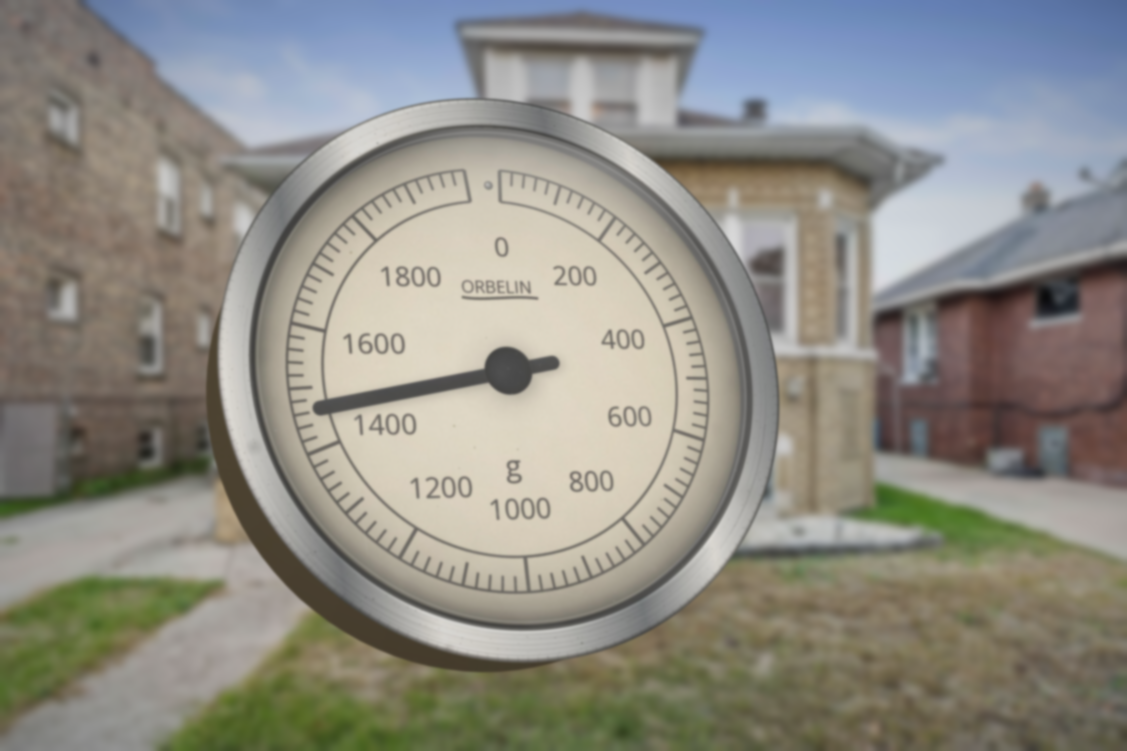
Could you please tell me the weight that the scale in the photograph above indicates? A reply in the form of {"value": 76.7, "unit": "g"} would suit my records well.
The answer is {"value": 1460, "unit": "g"}
